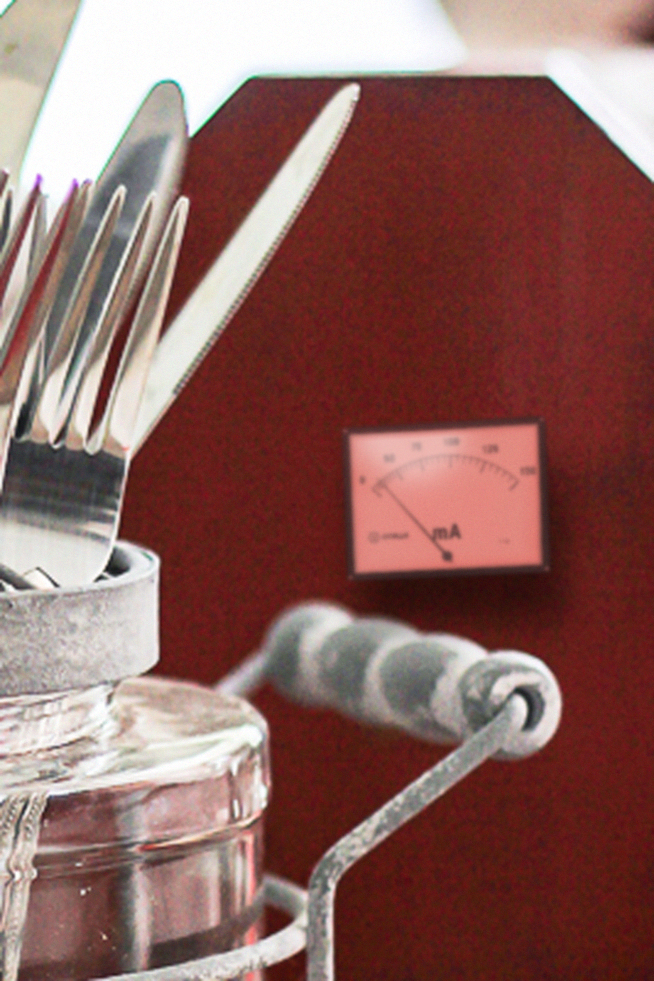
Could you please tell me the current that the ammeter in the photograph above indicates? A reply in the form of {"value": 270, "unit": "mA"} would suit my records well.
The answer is {"value": 25, "unit": "mA"}
